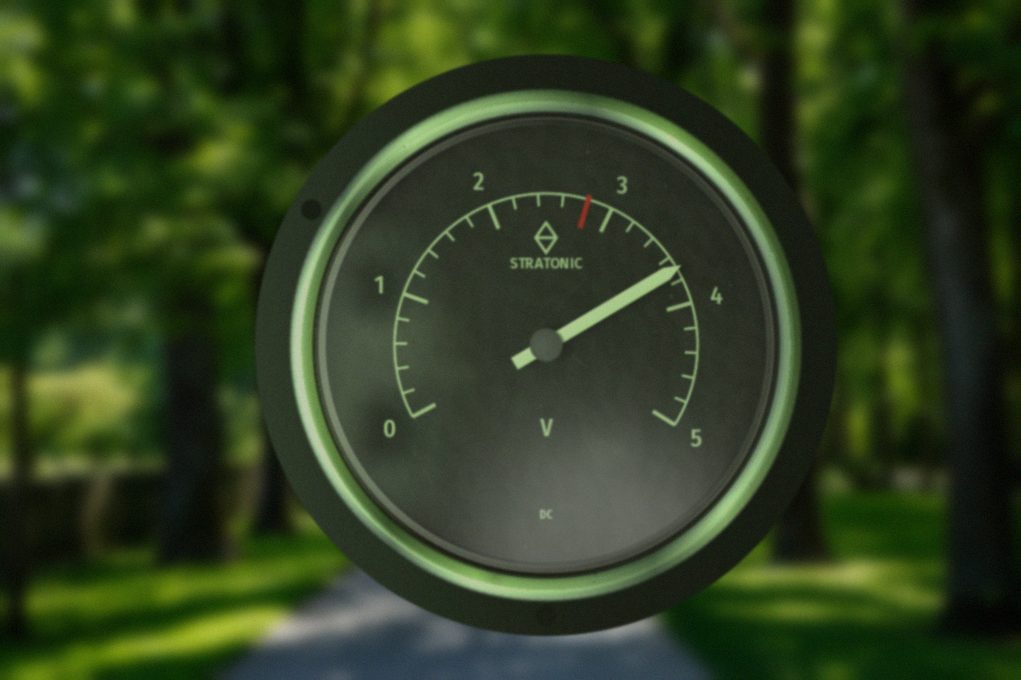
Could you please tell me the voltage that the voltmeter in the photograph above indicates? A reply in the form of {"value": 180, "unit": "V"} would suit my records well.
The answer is {"value": 3.7, "unit": "V"}
